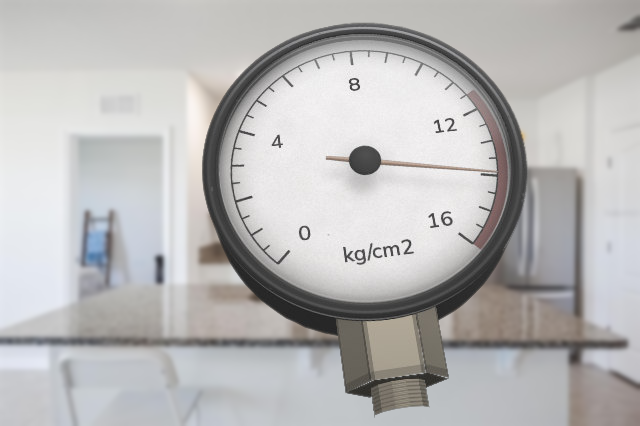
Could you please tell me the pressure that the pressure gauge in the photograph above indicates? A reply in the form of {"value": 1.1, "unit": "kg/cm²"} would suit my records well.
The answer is {"value": 14, "unit": "kg/cm²"}
